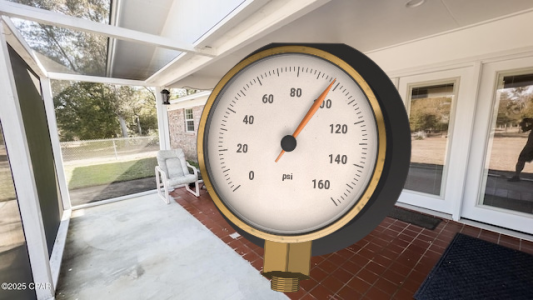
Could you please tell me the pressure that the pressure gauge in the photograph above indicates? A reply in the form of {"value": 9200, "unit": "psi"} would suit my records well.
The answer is {"value": 98, "unit": "psi"}
